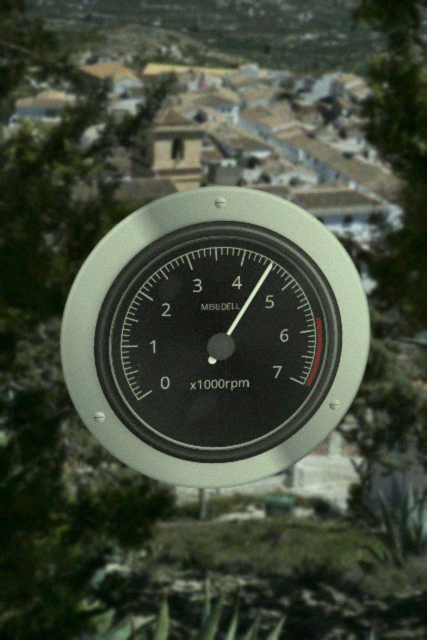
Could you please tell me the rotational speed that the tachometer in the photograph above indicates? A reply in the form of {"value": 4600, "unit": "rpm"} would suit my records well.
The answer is {"value": 4500, "unit": "rpm"}
